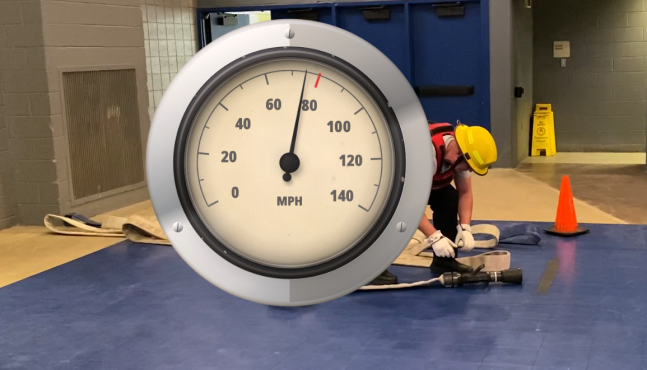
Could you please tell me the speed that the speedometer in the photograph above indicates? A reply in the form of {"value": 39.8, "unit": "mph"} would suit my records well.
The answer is {"value": 75, "unit": "mph"}
